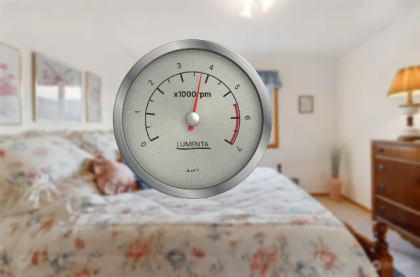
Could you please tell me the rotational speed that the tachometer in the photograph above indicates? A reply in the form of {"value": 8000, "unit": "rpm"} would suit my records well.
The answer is {"value": 3750, "unit": "rpm"}
